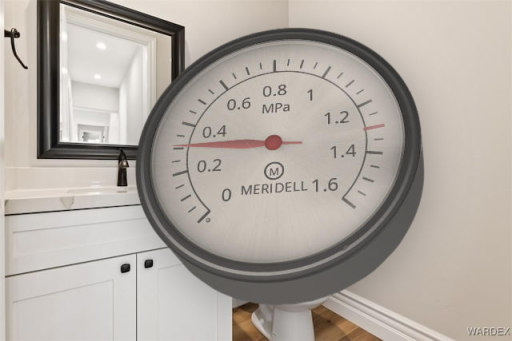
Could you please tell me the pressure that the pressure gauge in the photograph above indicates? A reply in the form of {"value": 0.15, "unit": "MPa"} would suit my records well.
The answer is {"value": 0.3, "unit": "MPa"}
